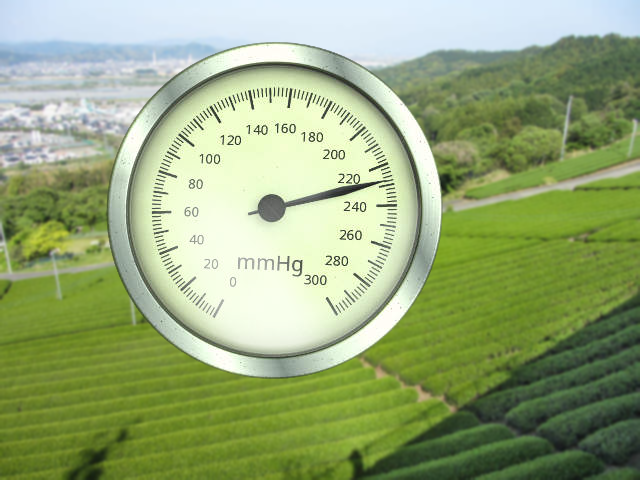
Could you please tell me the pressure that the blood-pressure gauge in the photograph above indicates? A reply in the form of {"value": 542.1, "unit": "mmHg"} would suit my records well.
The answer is {"value": 228, "unit": "mmHg"}
